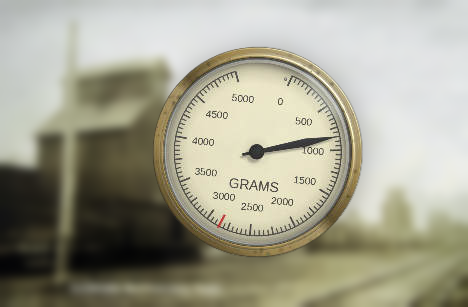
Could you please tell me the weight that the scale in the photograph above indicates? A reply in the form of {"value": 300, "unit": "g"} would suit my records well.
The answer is {"value": 850, "unit": "g"}
